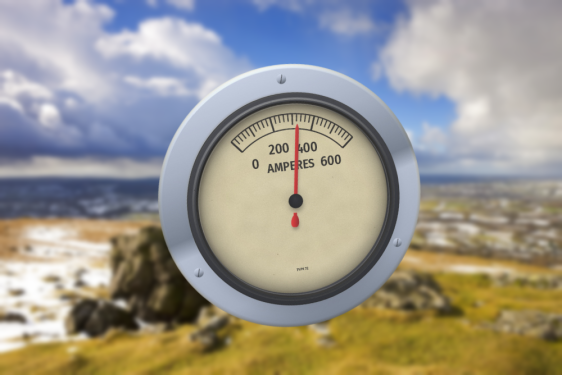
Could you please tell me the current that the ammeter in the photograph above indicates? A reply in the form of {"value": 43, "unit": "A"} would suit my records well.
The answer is {"value": 320, "unit": "A"}
